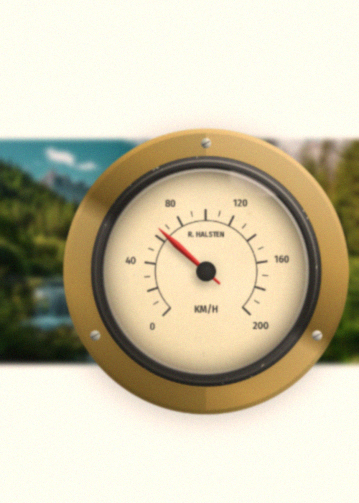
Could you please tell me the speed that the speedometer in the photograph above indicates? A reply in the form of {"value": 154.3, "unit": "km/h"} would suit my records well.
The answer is {"value": 65, "unit": "km/h"}
